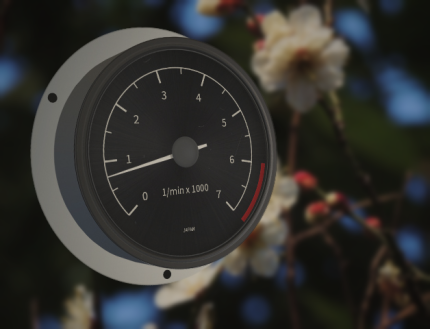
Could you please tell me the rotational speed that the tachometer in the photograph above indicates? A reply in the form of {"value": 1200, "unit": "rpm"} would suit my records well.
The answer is {"value": 750, "unit": "rpm"}
